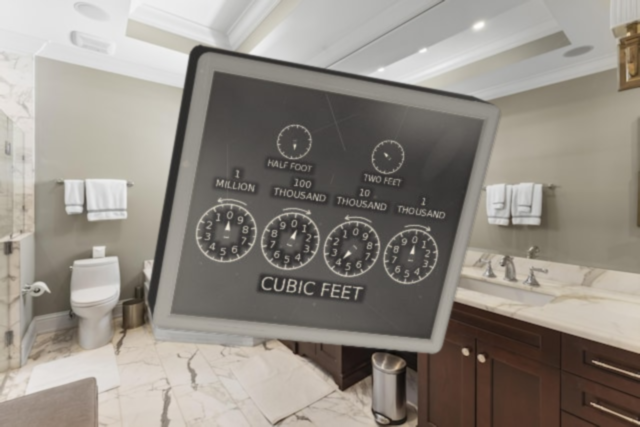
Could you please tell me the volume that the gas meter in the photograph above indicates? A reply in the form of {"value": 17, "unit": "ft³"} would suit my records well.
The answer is {"value": 4000, "unit": "ft³"}
